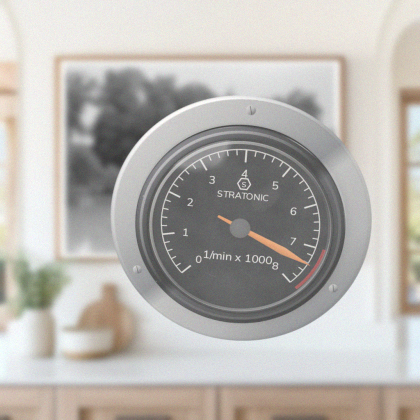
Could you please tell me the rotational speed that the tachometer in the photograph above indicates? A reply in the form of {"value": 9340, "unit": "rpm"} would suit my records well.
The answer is {"value": 7400, "unit": "rpm"}
